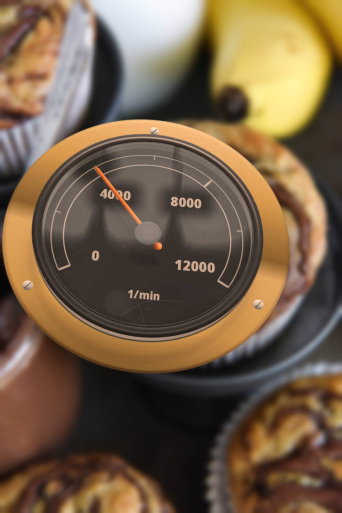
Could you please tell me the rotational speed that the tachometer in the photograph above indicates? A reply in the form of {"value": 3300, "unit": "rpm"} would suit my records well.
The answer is {"value": 4000, "unit": "rpm"}
